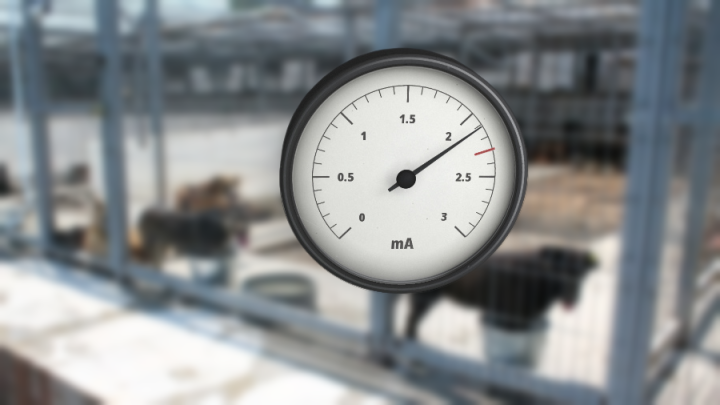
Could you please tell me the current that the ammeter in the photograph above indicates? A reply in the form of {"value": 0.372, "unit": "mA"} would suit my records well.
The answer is {"value": 2.1, "unit": "mA"}
